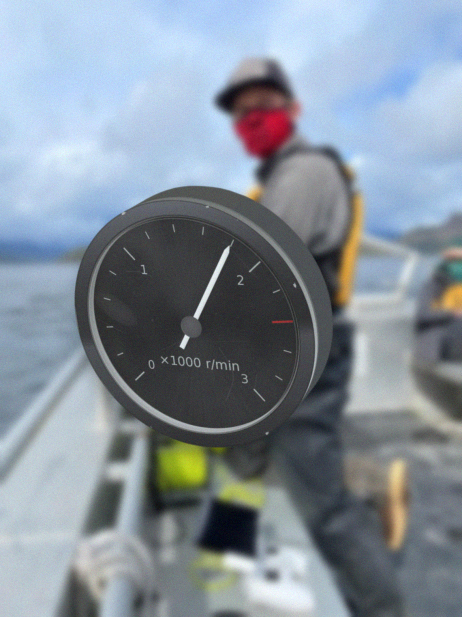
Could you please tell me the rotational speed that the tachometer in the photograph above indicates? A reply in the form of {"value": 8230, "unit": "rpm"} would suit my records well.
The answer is {"value": 1800, "unit": "rpm"}
